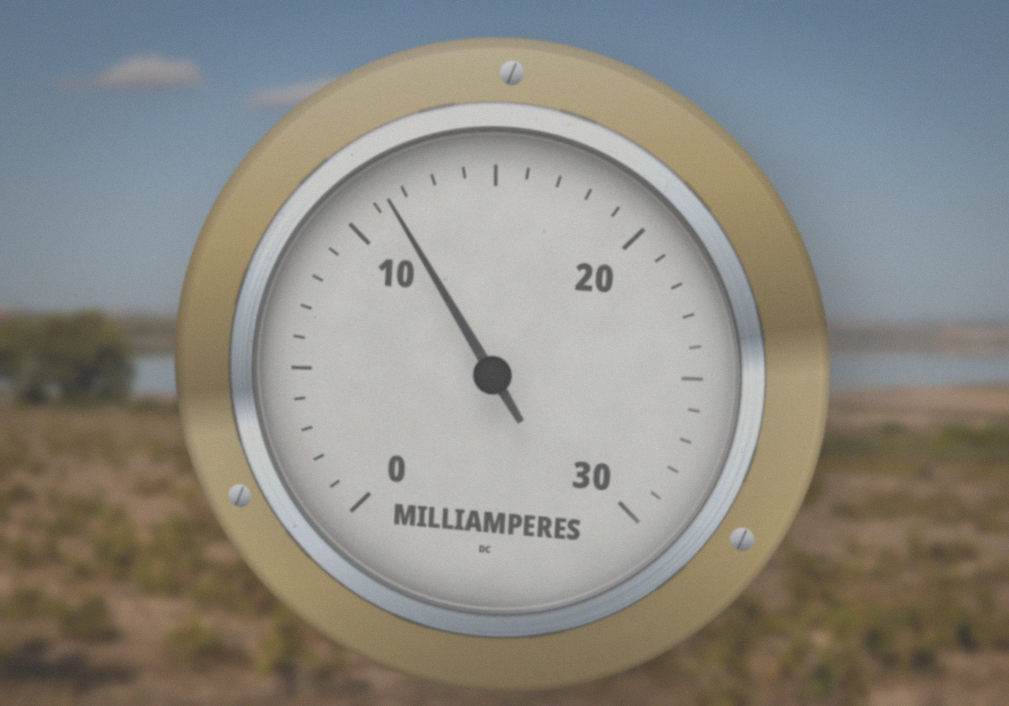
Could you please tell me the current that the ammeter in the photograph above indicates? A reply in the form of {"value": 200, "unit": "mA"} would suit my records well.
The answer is {"value": 11.5, "unit": "mA"}
